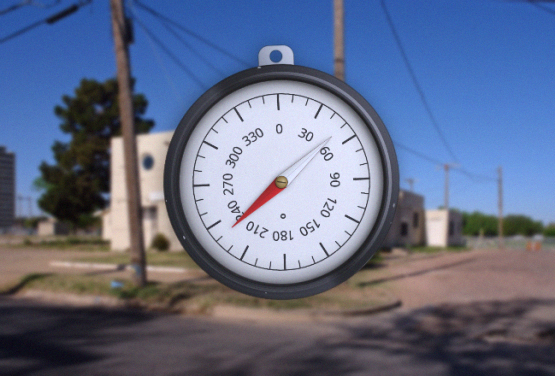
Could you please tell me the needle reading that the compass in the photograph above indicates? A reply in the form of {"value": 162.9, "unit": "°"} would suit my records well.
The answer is {"value": 230, "unit": "°"}
